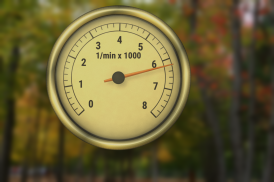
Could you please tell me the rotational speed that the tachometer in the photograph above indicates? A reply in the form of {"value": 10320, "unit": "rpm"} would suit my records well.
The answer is {"value": 6200, "unit": "rpm"}
